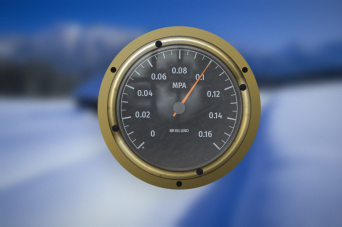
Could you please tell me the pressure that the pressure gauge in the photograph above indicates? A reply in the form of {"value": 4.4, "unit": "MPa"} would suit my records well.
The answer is {"value": 0.1, "unit": "MPa"}
